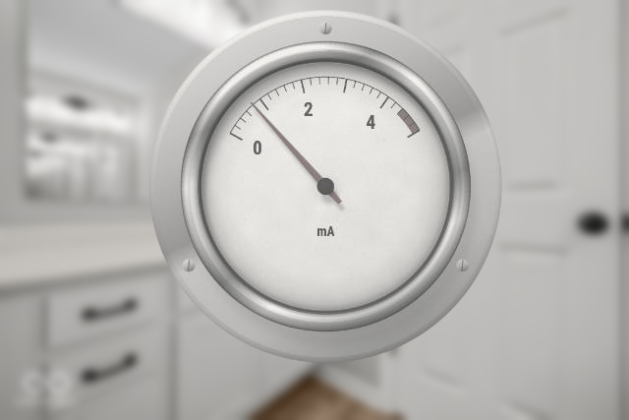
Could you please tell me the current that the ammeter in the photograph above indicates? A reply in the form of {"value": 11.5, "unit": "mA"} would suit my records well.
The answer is {"value": 0.8, "unit": "mA"}
